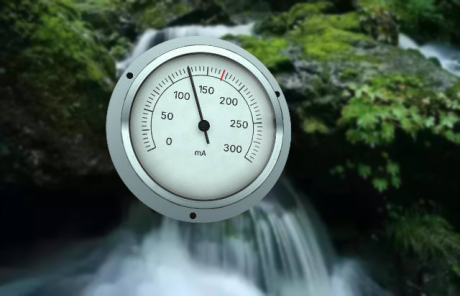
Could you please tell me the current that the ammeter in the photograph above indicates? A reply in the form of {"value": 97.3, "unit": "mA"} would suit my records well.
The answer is {"value": 125, "unit": "mA"}
